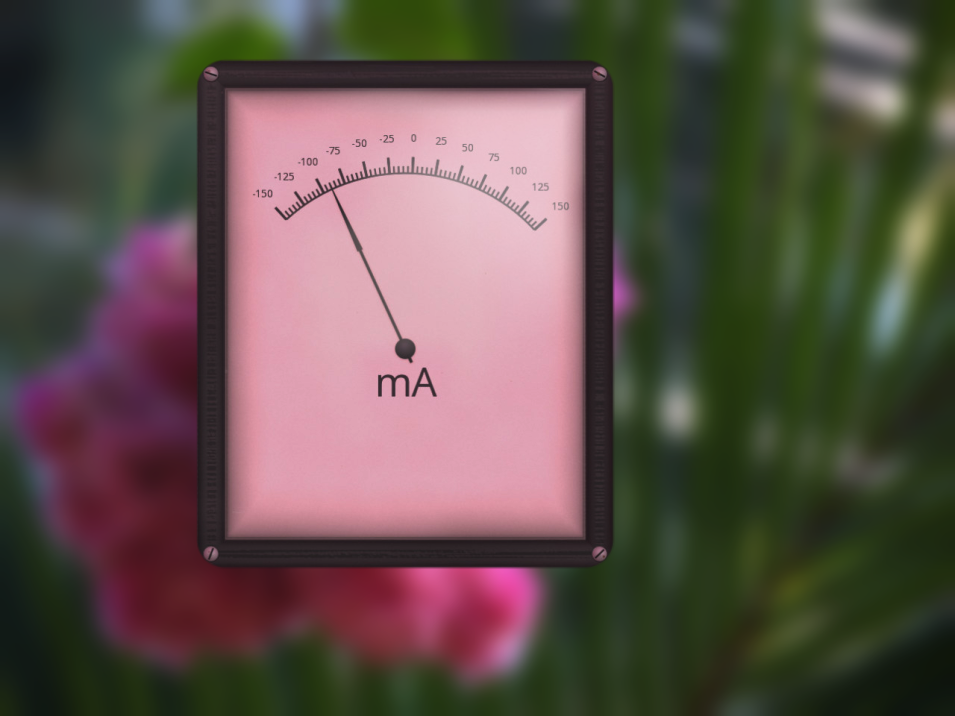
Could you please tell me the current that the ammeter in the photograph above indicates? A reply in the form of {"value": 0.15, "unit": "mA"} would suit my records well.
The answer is {"value": -90, "unit": "mA"}
